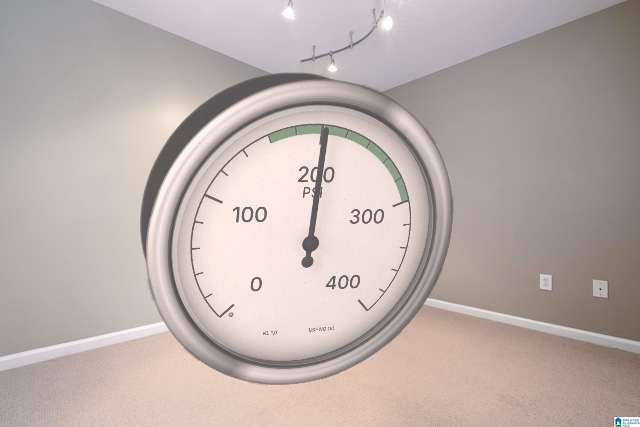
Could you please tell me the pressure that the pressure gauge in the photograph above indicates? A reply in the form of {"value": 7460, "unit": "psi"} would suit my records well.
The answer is {"value": 200, "unit": "psi"}
